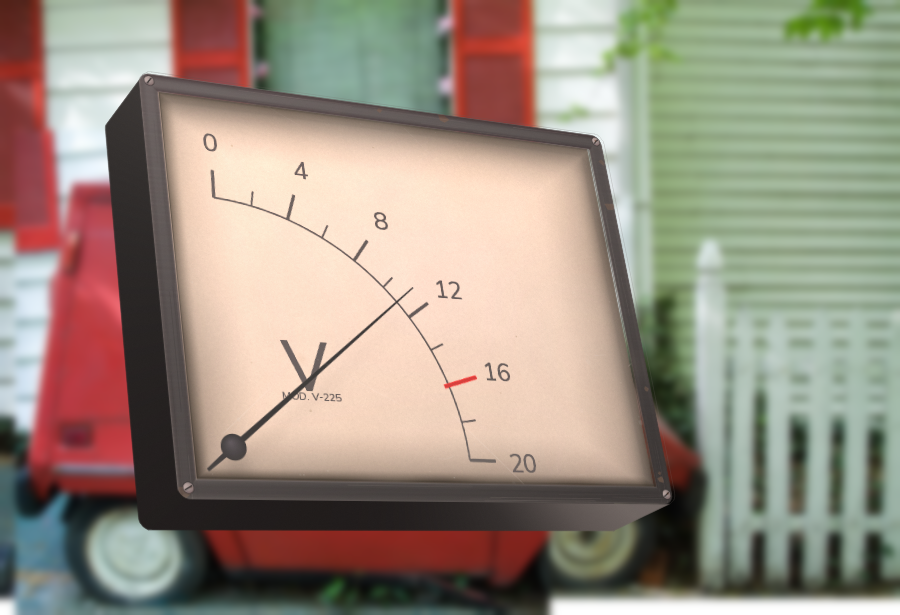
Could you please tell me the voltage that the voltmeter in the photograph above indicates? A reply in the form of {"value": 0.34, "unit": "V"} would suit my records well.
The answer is {"value": 11, "unit": "V"}
